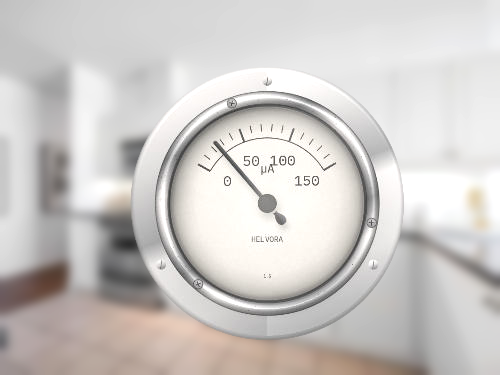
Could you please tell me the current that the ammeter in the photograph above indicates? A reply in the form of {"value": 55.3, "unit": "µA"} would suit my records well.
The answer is {"value": 25, "unit": "µA"}
